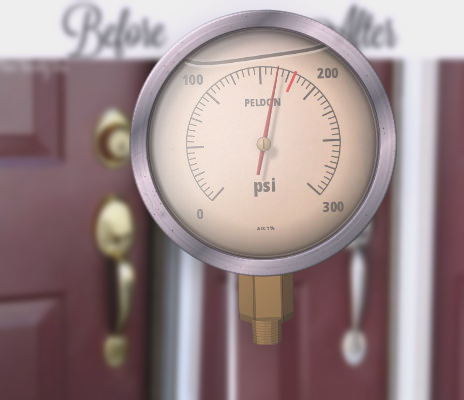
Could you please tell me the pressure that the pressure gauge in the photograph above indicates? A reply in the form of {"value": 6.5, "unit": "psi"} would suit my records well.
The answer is {"value": 165, "unit": "psi"}
